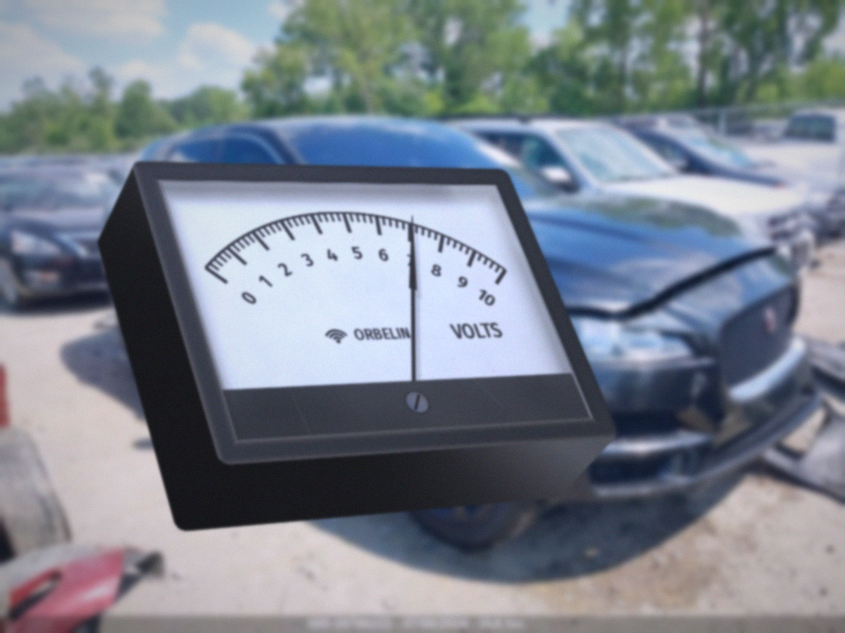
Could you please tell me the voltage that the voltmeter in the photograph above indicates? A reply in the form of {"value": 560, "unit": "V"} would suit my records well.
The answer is {"value": 7, "unit": "V"}
